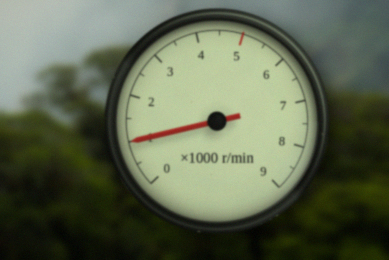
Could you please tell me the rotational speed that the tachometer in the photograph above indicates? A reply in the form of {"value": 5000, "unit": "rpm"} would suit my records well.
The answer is {"value": 1000, "unit": "rpm"}
